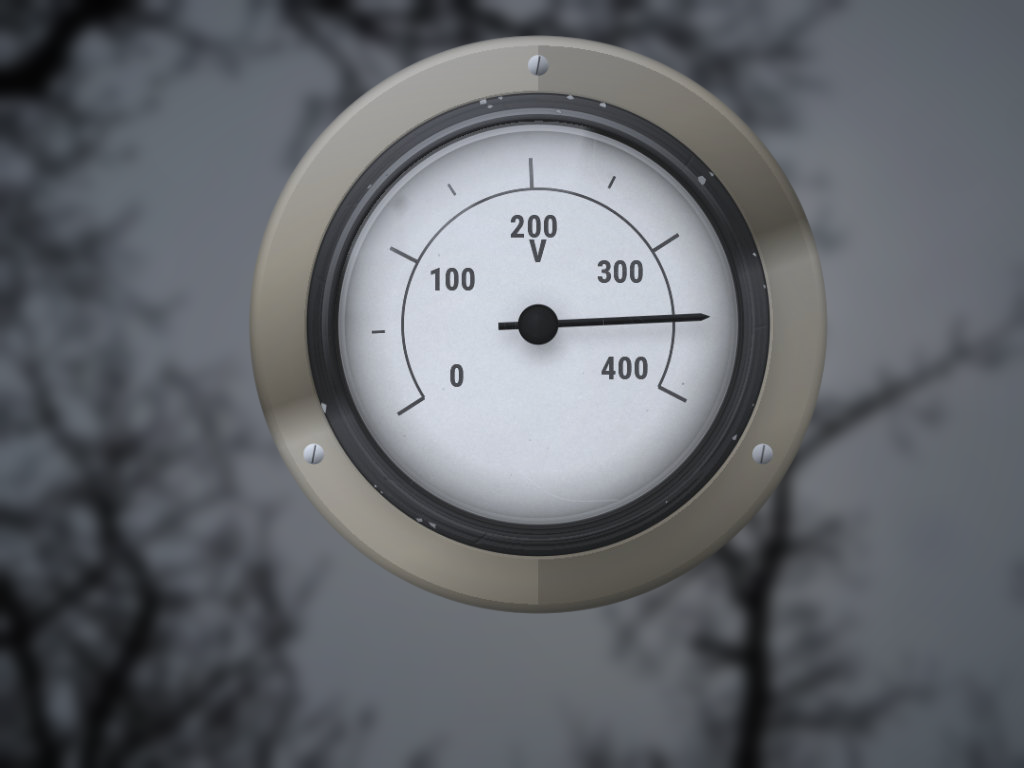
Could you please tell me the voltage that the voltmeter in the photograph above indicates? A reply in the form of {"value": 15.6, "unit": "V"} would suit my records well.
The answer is {"value": 350, "unit": "V"}
